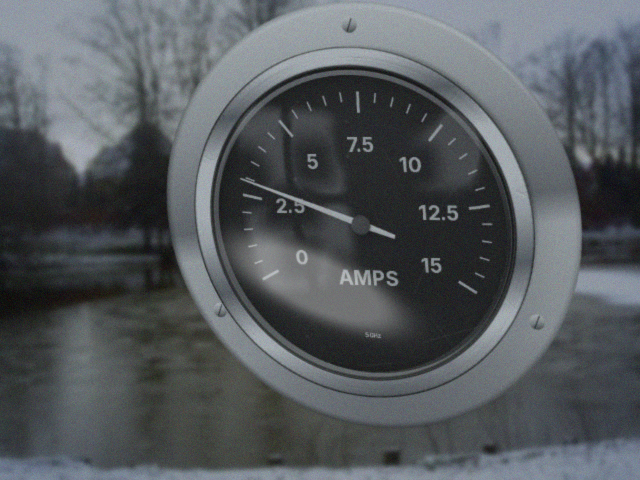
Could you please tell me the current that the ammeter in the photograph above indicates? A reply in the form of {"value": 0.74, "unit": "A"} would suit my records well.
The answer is {"value": 3, "unit": "A"}
